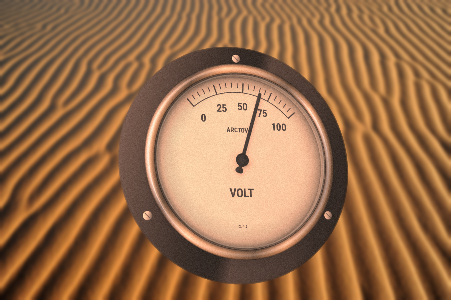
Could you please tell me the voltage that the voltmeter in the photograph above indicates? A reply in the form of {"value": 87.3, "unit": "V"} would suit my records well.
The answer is {"value": 65, "unit": "V"}
